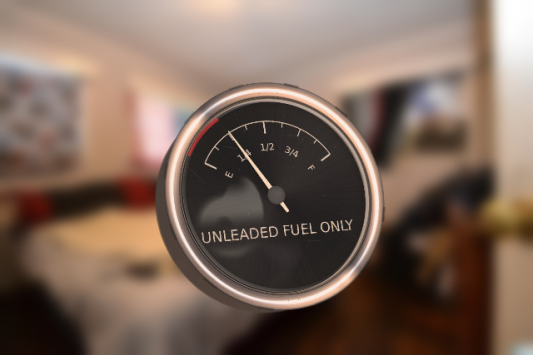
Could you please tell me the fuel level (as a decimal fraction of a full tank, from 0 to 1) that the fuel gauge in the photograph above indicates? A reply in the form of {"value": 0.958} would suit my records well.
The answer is {"value": 0.25}
